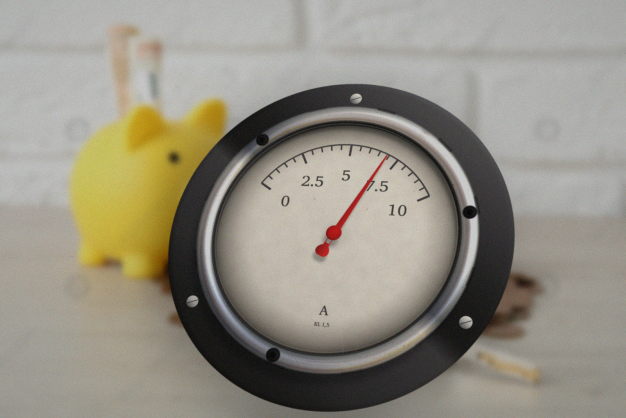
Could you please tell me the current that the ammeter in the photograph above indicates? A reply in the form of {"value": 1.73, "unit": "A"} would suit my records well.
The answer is {"value": 7, "unit": "A"}
